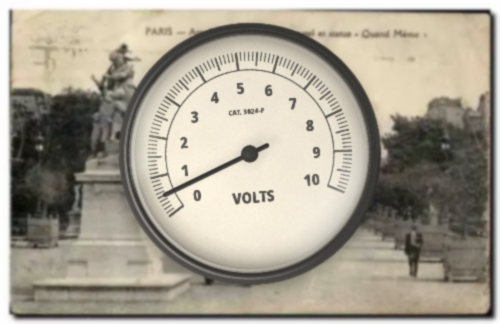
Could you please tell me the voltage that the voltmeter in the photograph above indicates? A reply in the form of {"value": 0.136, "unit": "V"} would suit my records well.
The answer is {"value": 0.5, "unit": "V"}
